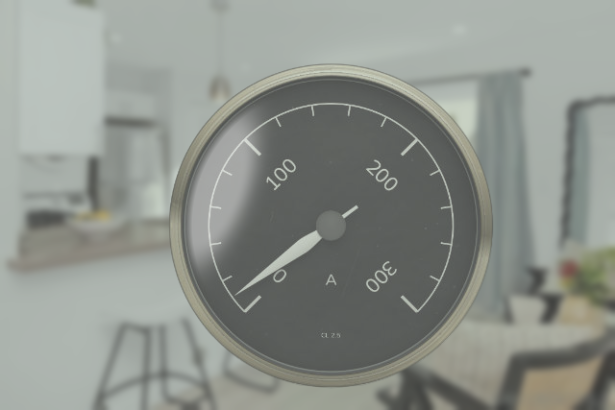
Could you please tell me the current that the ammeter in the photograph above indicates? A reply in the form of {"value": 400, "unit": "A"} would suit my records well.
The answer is {"value": 10, "unit": "A"}
